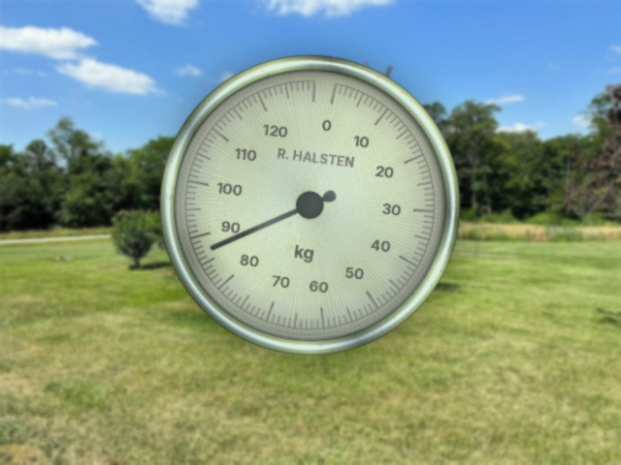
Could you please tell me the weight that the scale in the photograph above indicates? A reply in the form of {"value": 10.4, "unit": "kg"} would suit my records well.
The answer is {"value": 87, "unit": "kg"}
